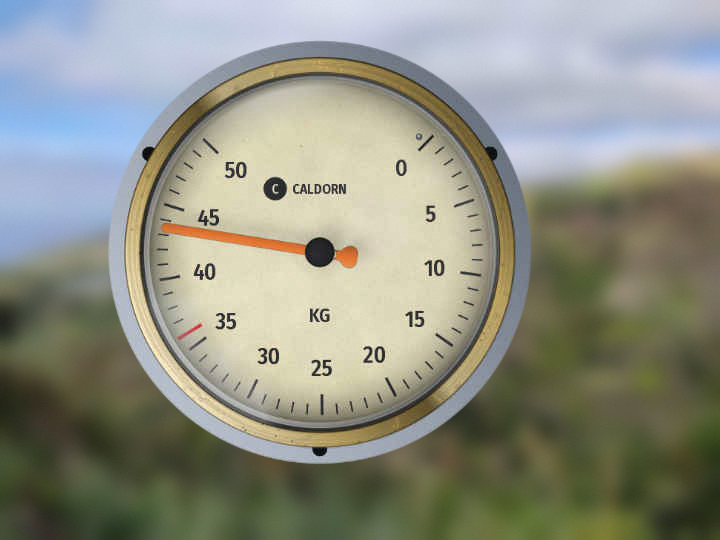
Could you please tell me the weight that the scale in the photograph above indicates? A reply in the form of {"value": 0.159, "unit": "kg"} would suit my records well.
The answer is {"value": 43.5, "unit": "kg"}
